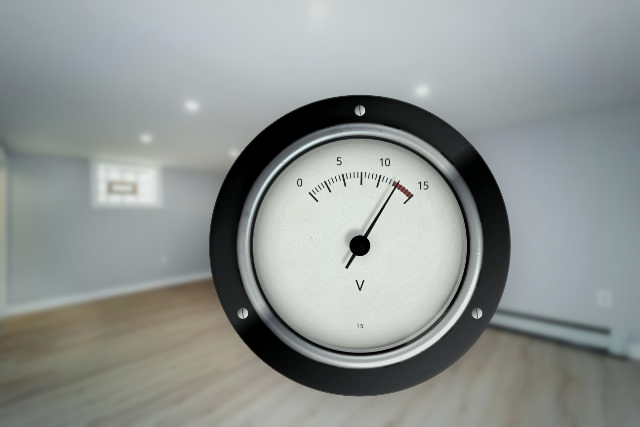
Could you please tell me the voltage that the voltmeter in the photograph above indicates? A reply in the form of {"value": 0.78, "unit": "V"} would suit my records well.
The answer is {"value": 12.5, "unit": "V"}
